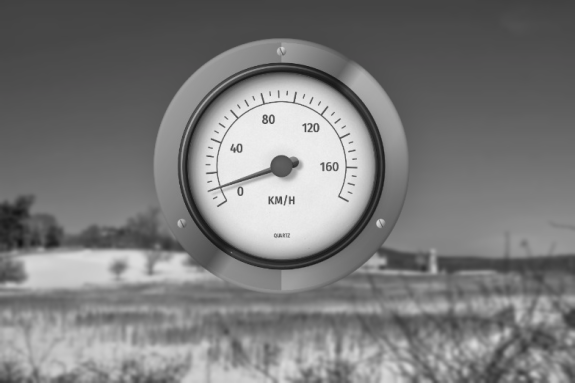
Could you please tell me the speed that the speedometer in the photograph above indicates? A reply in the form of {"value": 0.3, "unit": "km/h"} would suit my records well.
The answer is {"value": 10, "unit": "km/h"}
